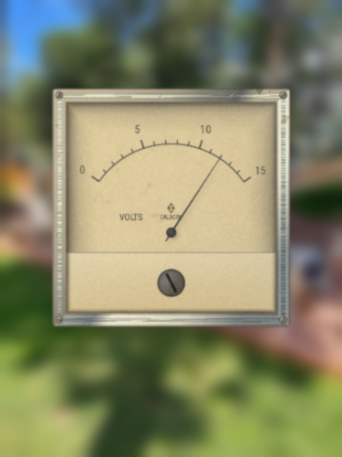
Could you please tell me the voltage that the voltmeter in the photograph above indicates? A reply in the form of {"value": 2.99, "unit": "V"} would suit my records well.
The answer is {"value": 12, "unit": "V"}
